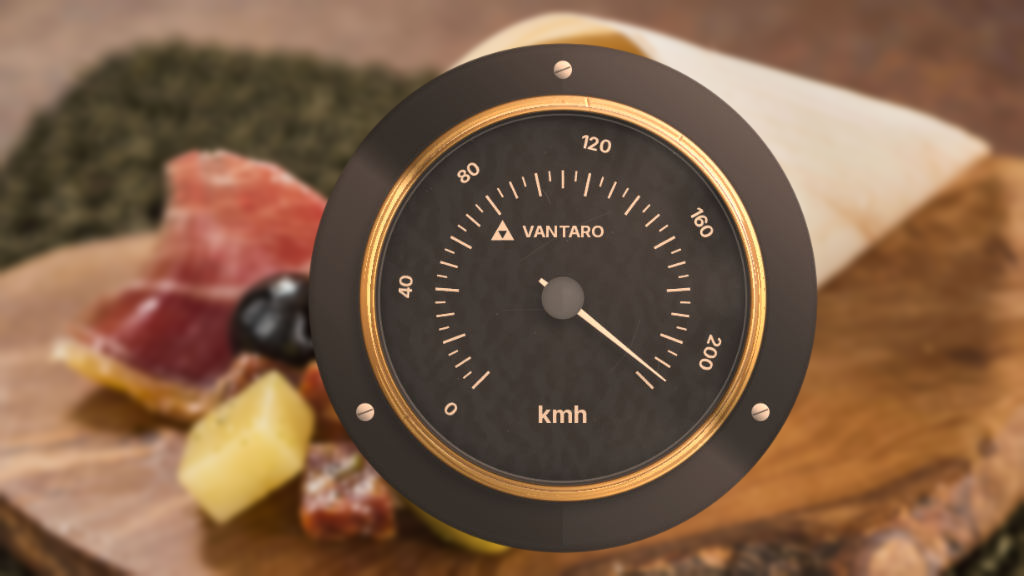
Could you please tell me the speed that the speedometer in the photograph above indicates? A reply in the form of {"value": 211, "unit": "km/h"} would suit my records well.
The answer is {"value": 215, "unit": "km/h"}
